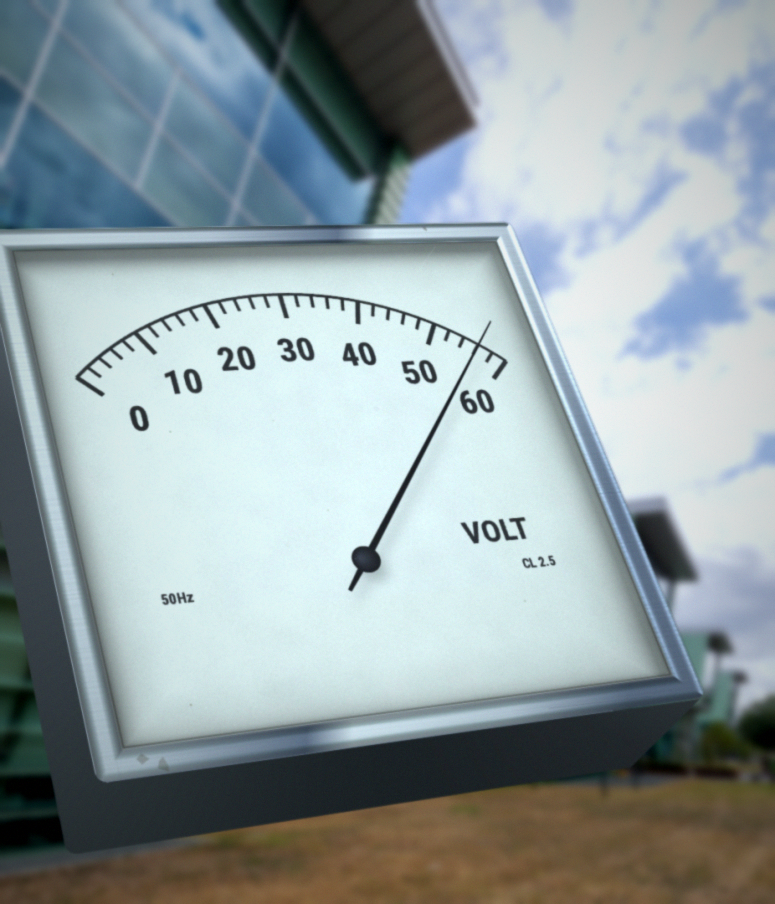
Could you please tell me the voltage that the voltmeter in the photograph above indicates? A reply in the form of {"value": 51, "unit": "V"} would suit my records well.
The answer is {"value": 56, "unit": "V"}
